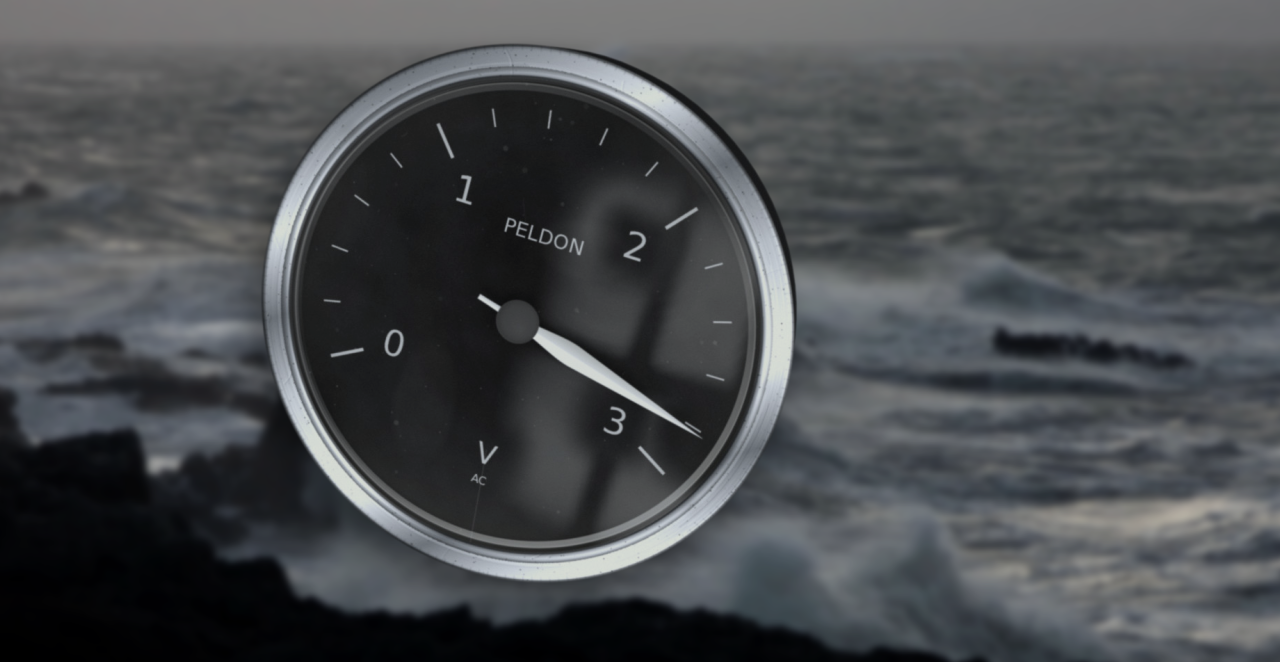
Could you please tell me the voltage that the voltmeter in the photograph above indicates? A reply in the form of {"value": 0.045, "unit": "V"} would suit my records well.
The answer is {"value": 2.8, "unit": "V"}
